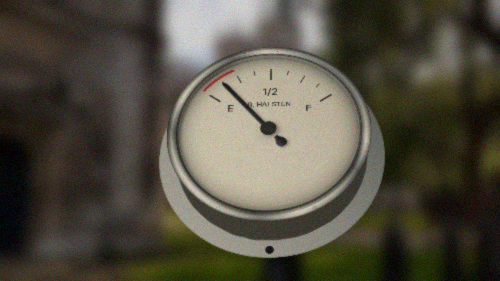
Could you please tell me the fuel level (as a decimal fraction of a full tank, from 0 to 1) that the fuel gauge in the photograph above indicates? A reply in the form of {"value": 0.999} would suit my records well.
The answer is {"value": 0.125}
